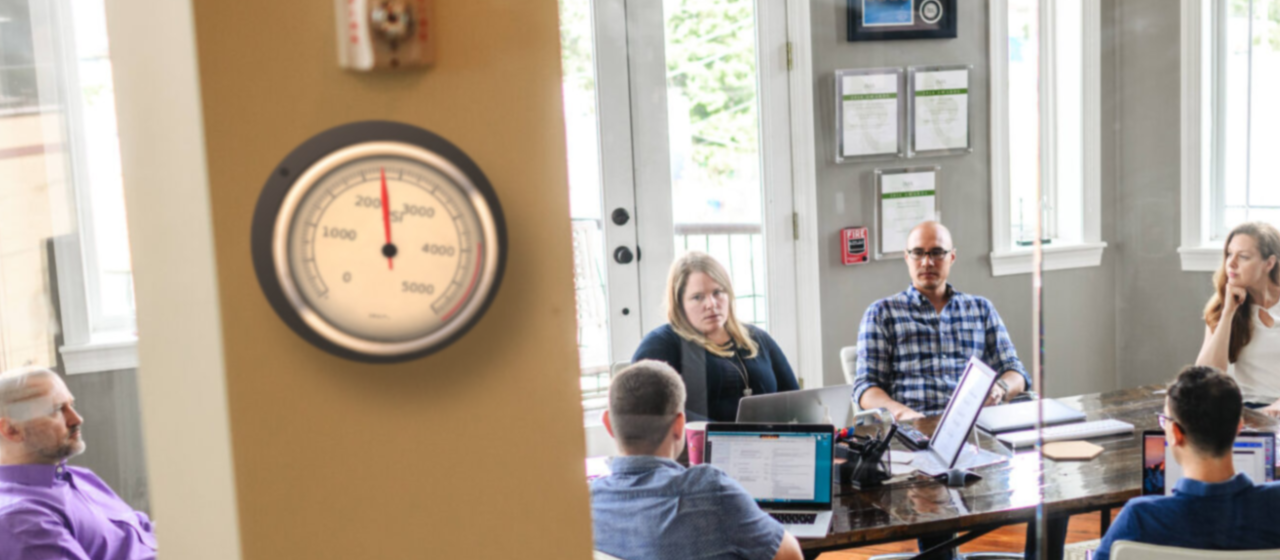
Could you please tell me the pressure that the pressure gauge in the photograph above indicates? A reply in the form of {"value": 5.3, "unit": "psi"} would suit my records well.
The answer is {"value": 2250, "unit": "psi"}
